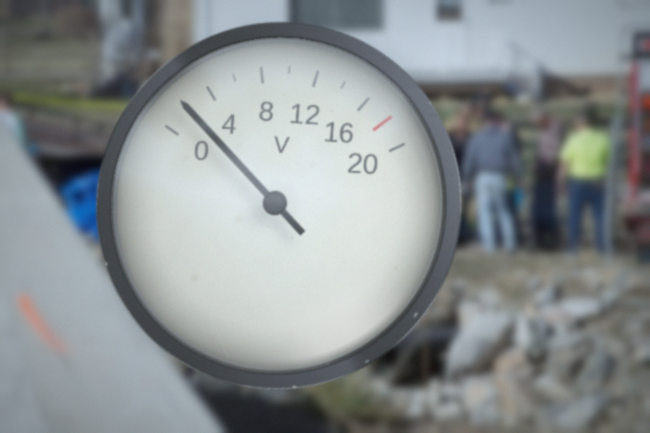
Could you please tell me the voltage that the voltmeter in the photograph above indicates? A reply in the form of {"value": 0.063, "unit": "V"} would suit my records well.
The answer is {"value": 2, "unit": "V"}
